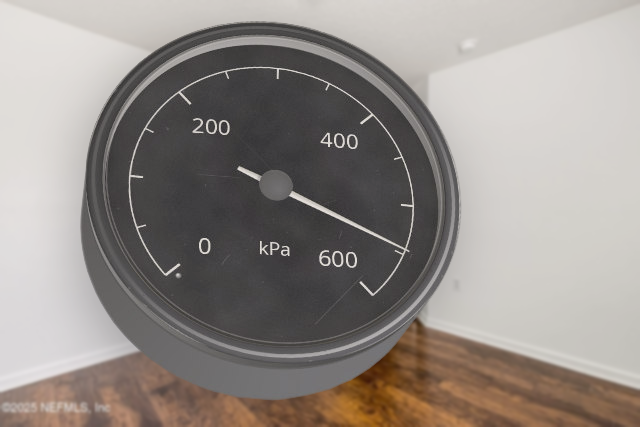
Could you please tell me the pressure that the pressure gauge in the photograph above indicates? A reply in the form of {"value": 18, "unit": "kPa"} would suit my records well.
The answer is {"value": 550, "unit": "kPa"}
